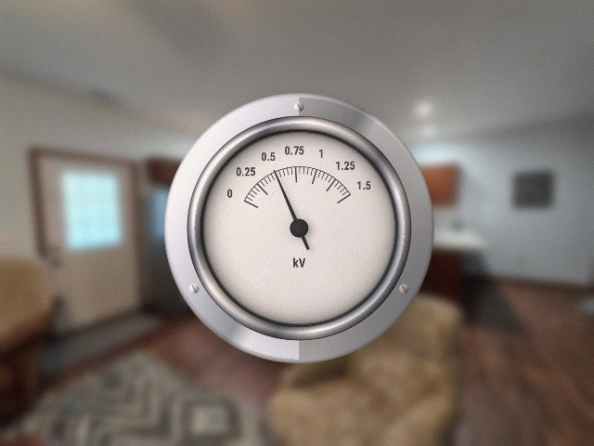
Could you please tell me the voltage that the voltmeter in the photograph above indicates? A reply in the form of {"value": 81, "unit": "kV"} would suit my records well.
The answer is {"value": 0.5, "unit": "kV"}
